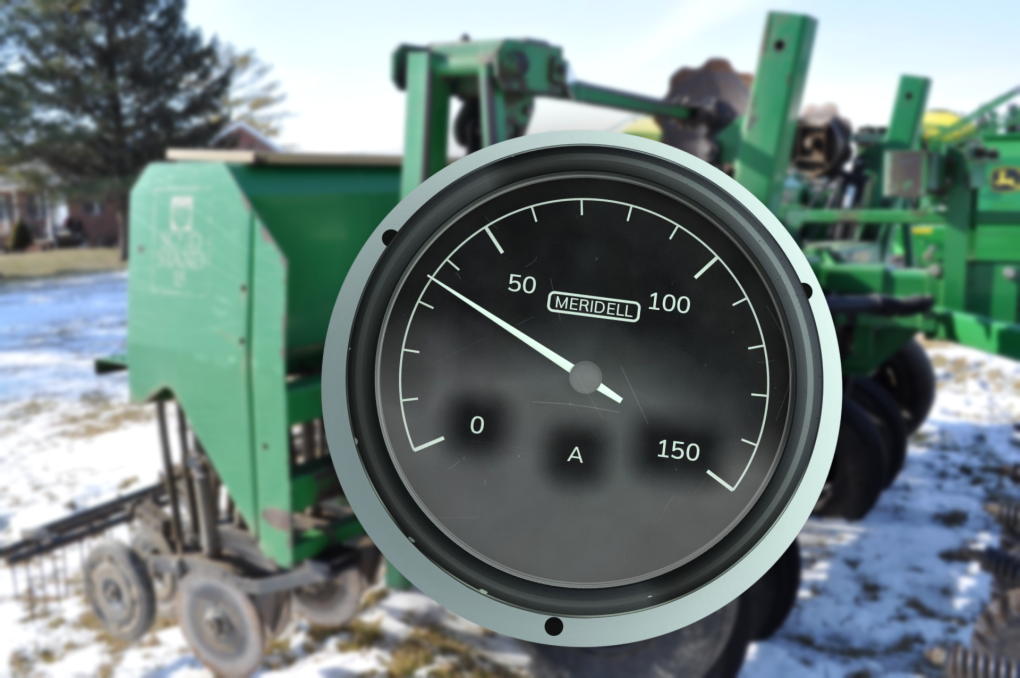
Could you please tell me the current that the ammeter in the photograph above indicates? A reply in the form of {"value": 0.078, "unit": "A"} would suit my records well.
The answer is {"value": 35, "unit": "A"}
